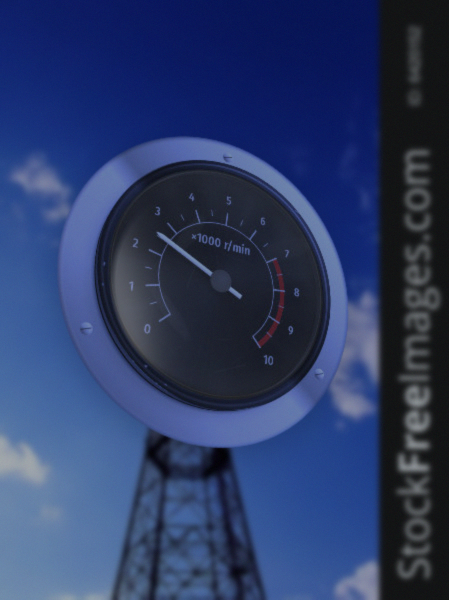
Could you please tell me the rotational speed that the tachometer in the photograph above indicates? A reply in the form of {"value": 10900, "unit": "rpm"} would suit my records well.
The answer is {"value": 2500, "unit": "rpm"}
